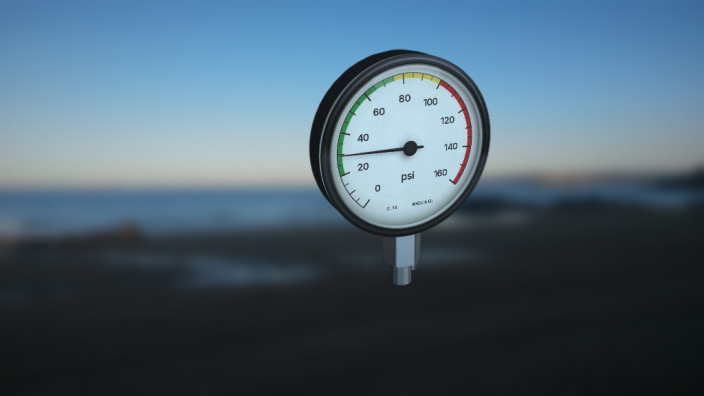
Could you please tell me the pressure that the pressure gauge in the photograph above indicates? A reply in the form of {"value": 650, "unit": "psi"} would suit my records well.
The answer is {"value": 30, "unit": "psi"}
